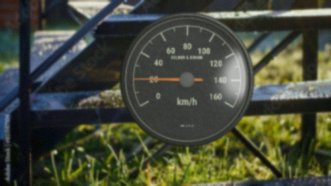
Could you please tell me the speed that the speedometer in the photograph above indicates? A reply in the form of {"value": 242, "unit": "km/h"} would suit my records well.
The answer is {"value": 20, "unit": "km/h"}
